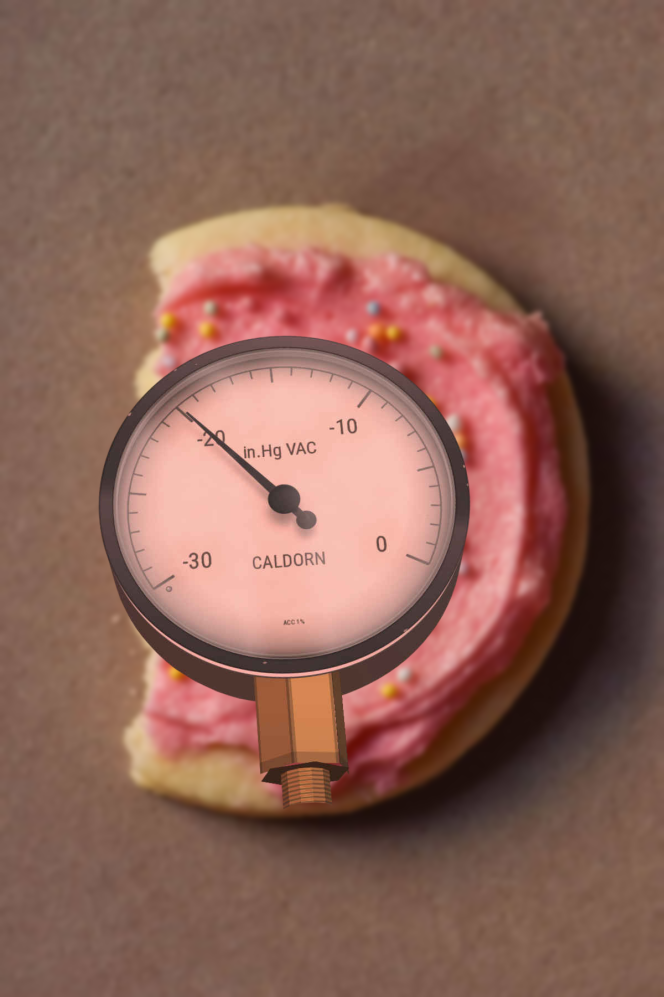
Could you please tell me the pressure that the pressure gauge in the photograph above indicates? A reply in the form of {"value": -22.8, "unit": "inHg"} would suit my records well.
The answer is {"value": -20, "unit": "inHg"}
